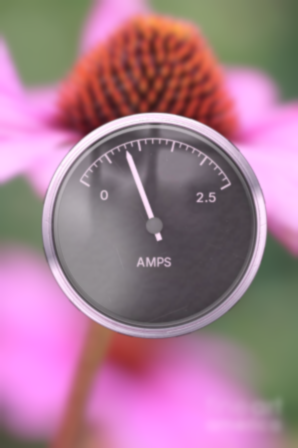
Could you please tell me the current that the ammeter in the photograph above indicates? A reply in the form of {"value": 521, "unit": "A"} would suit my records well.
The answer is {"value": 0.8, "unit": "A"}
